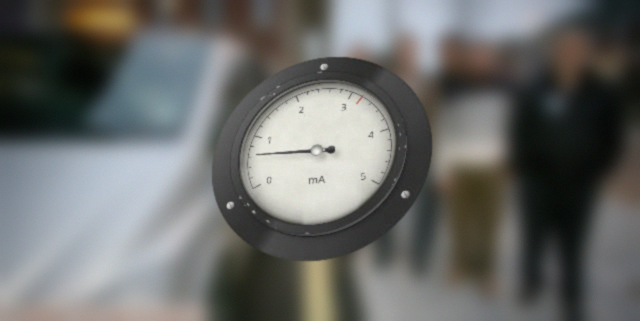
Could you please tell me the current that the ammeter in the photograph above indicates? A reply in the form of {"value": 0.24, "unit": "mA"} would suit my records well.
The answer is {"value": 0.6, "unit": "mA"}
